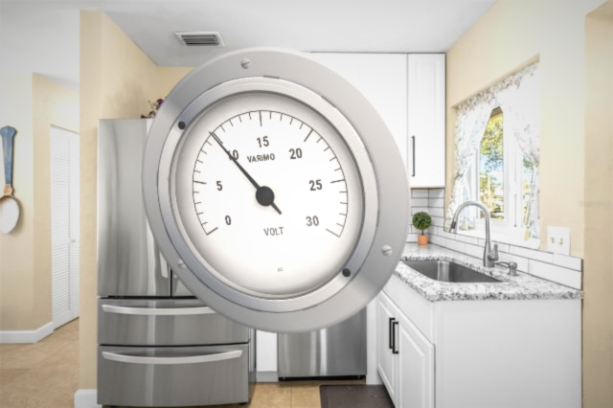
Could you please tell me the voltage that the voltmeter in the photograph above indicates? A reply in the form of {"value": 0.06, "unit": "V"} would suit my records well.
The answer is {"value": 10, "unit": "V"}
